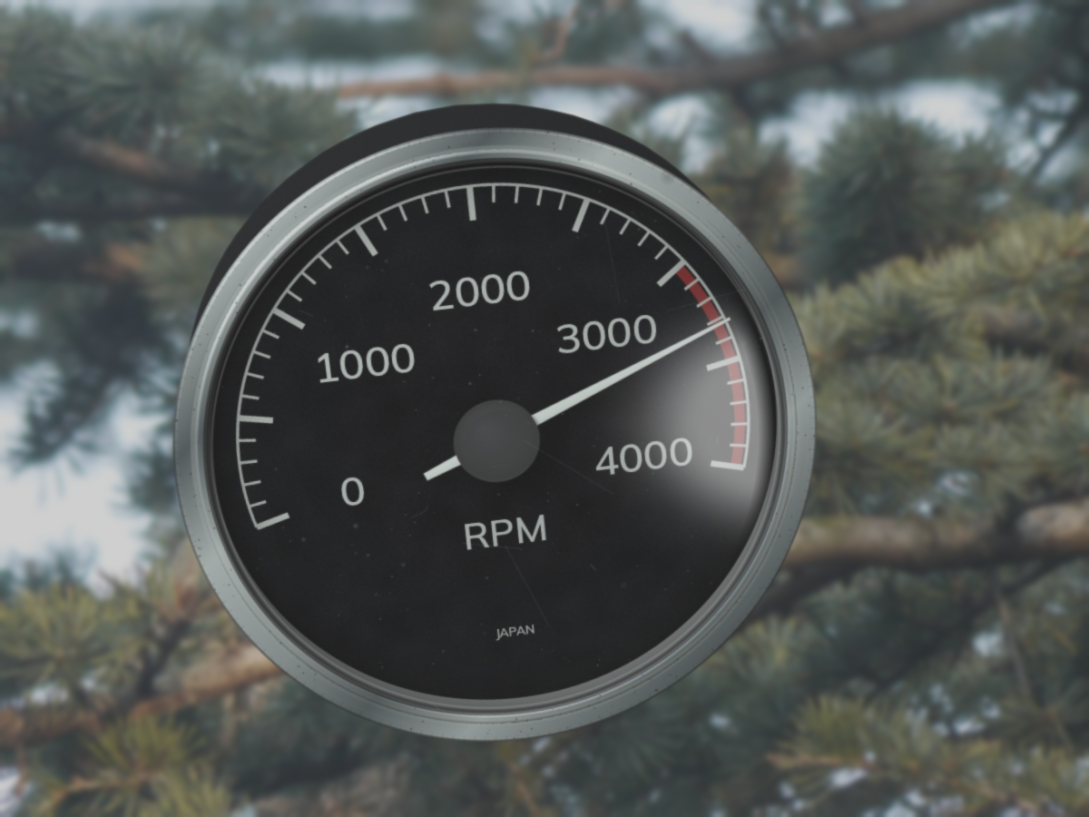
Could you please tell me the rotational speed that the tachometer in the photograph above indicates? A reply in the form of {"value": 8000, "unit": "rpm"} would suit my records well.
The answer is {"value": 3300, "unit": "rpm"}
